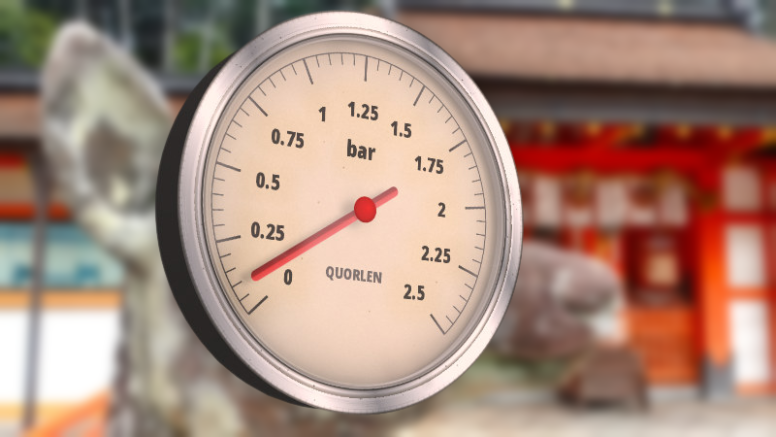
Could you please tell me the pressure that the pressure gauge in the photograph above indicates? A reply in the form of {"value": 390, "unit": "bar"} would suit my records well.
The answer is {"value": 0.1, "unit": "bar"}
